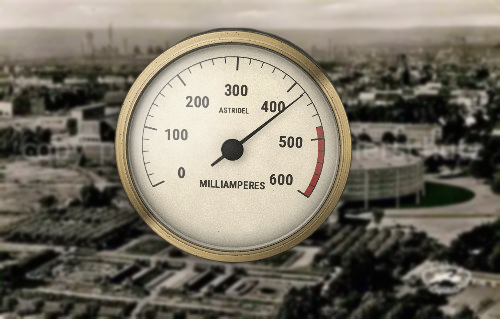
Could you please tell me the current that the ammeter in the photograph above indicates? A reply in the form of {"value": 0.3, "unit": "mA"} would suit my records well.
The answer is {"value": 420, "unit": "mA"}
